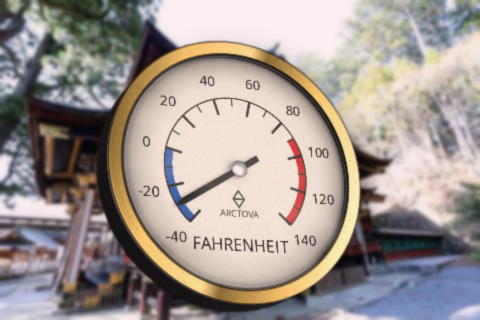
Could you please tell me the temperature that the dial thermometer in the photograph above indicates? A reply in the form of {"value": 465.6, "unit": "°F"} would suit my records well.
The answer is {"value": -30, "unit": "°F"}
